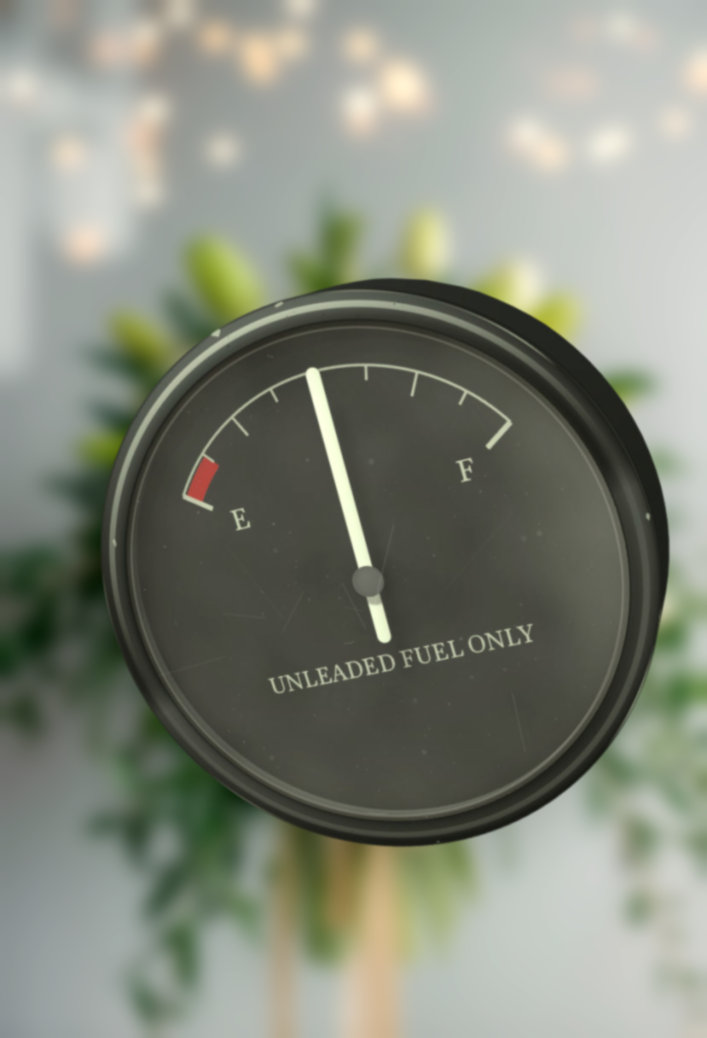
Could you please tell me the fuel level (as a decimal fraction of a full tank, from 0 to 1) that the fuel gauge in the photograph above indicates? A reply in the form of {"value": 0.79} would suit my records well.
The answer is {"value": 0.5}
